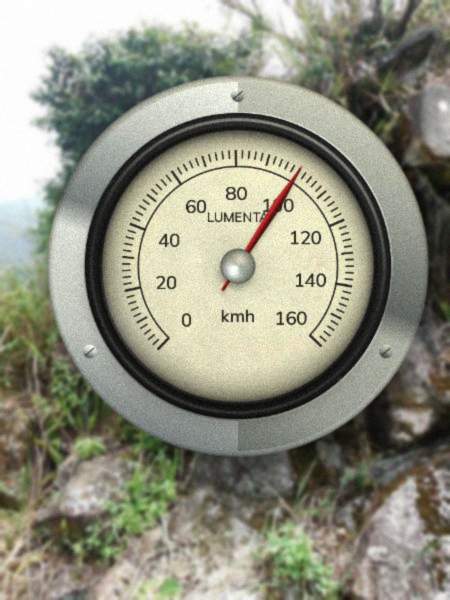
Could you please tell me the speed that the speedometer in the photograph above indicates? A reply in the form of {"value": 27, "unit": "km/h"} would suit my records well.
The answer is {"value": 100, "unit": "km/h"}
